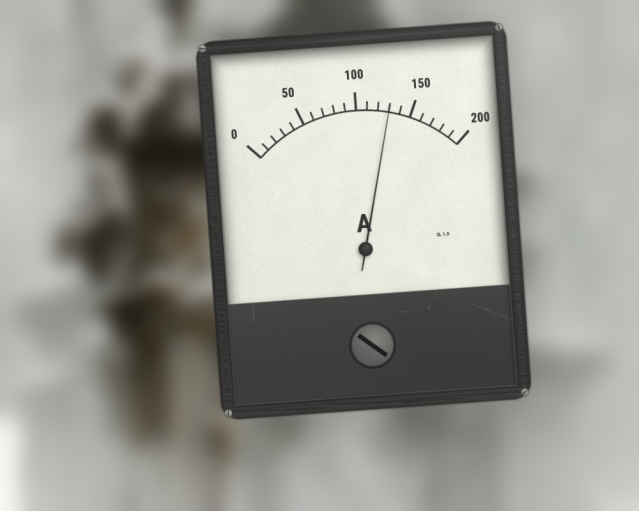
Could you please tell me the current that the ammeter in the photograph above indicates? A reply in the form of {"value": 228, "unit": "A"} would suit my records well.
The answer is {"value": 130, "unit": "A"}
